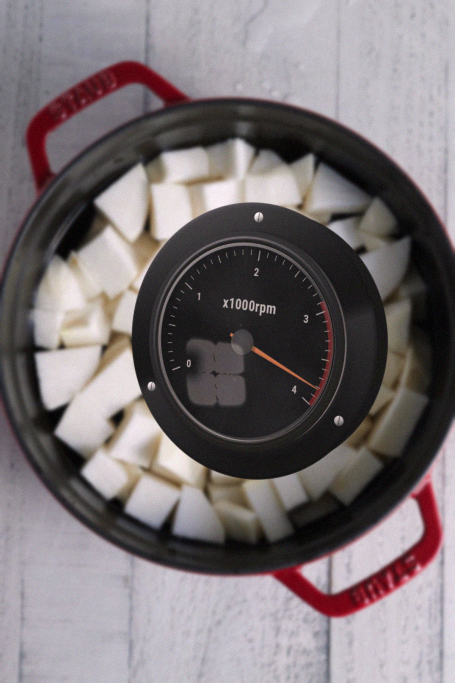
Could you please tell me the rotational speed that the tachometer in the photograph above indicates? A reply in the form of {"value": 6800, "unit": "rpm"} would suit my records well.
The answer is {"value": 3800, "unit": "rpm"}
